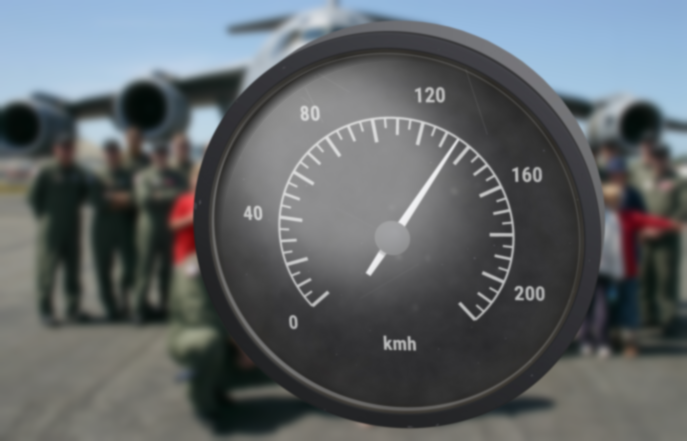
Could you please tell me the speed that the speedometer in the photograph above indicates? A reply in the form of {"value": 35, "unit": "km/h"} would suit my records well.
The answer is {"value": 135, "unit": "km/h"}
